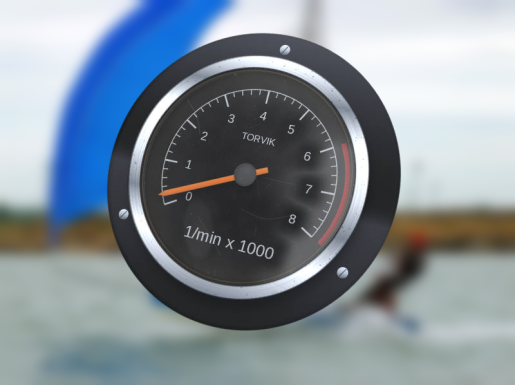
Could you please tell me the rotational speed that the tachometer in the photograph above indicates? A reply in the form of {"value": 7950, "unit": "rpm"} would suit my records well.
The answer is {"value": 200, "unit": "rpm"}
